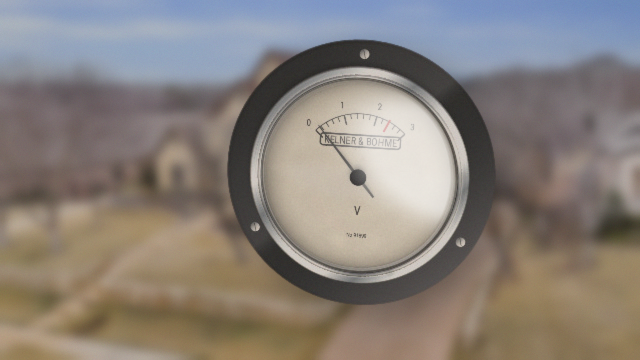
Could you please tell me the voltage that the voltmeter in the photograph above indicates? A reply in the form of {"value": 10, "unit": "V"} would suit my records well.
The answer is {"value": 0.2, "unit": "V"}
